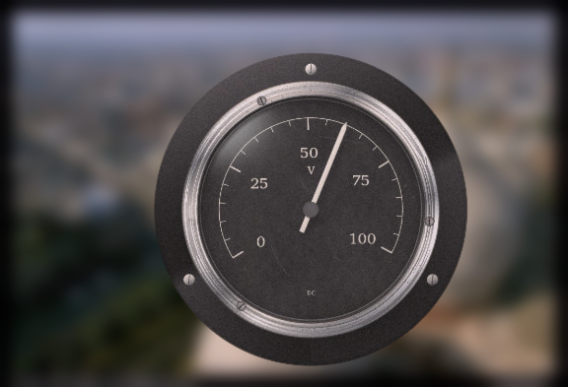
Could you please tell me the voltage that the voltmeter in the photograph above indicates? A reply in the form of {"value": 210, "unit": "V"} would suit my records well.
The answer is {"value": 60, "unit": "V"}
